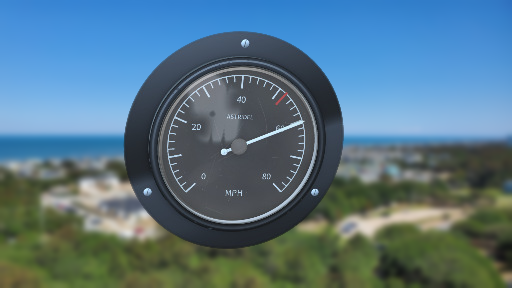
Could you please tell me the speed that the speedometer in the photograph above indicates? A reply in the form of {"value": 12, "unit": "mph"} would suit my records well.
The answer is {"value": 60, "unit": "mph"}
